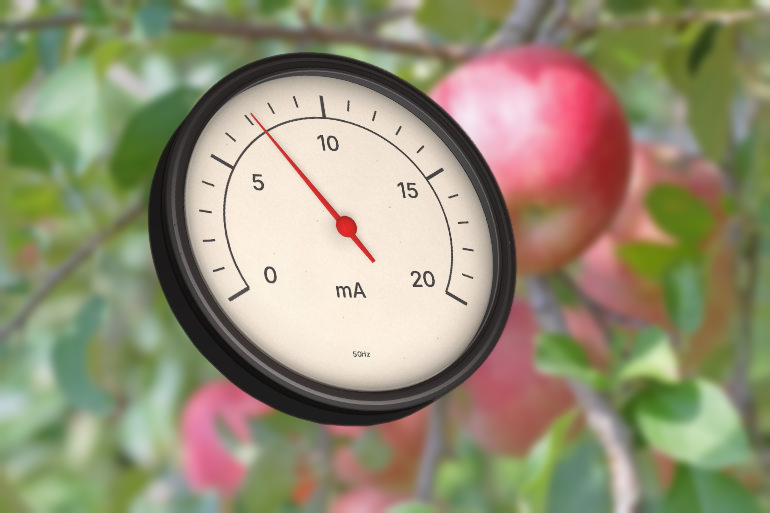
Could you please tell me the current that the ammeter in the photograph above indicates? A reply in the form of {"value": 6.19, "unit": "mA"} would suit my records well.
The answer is {"value": 7, "unit": "mA"}
